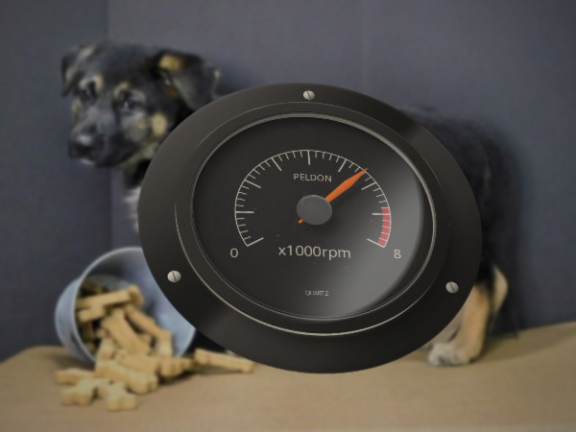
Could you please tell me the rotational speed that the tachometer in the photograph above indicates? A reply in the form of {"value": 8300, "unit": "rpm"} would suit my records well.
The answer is {"value": 5600, "unit": "rpm"}
